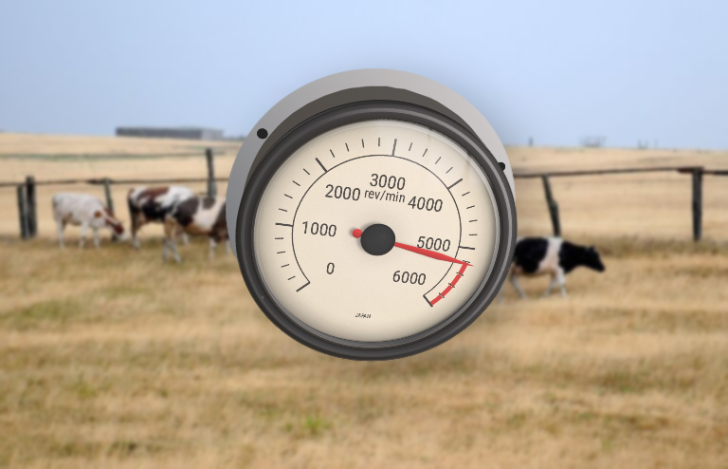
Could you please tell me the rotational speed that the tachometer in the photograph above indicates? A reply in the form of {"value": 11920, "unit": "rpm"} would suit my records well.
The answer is {"value": 5200, "unit": "rpm"}
